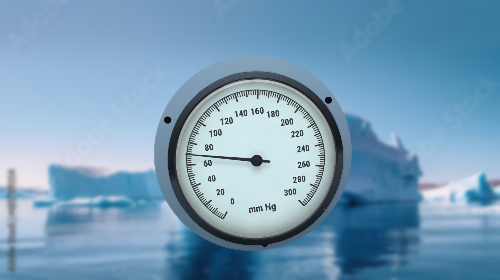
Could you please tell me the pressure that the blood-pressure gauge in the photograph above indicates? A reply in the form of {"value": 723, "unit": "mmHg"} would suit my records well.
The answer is {"value": 70, "unit": "mmHg"}
